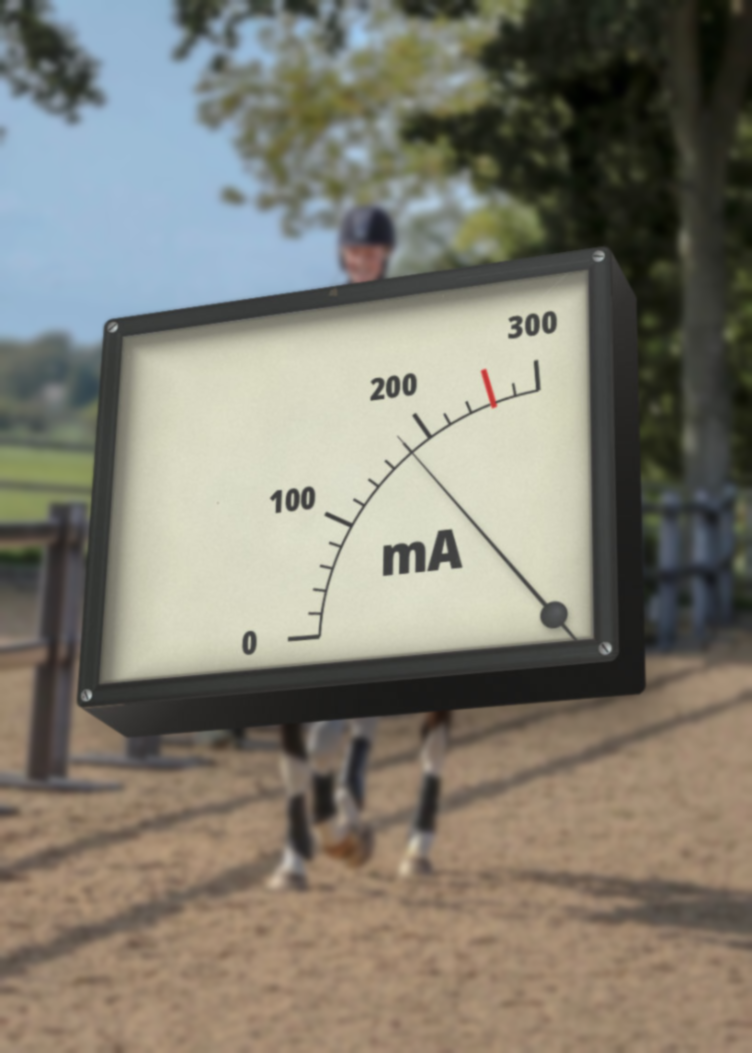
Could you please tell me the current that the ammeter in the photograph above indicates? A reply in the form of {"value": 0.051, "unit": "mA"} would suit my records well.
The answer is {"value": 180, "unit": "mA"}
